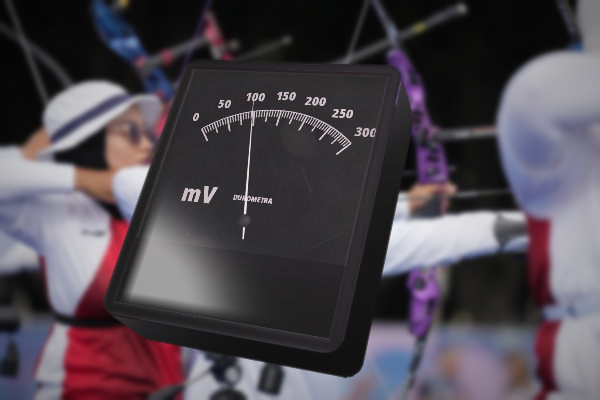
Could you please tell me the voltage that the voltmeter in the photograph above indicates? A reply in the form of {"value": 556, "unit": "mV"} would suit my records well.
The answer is {"value": 100, "unit": "mV"}
